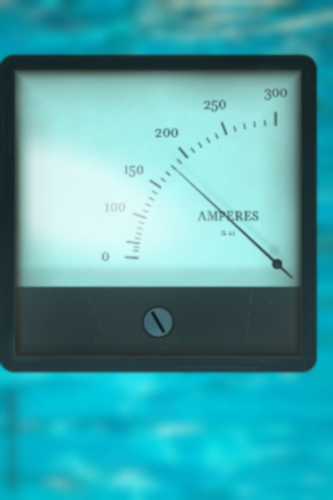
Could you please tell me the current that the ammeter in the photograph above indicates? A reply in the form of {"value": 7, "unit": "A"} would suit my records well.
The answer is {"value": 180, "unit": "A"}
